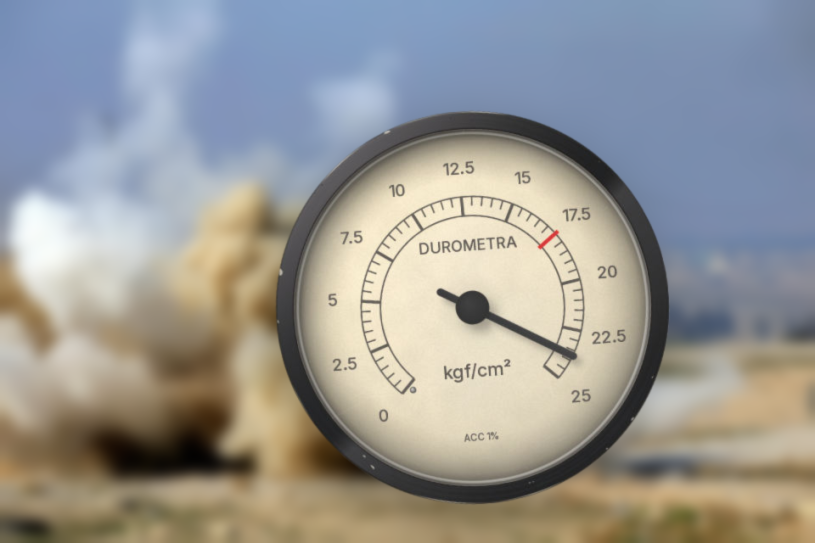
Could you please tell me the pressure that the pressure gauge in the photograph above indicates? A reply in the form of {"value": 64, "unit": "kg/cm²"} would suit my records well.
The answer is {"value": 23.75, "unit": "kg/cm²"}
